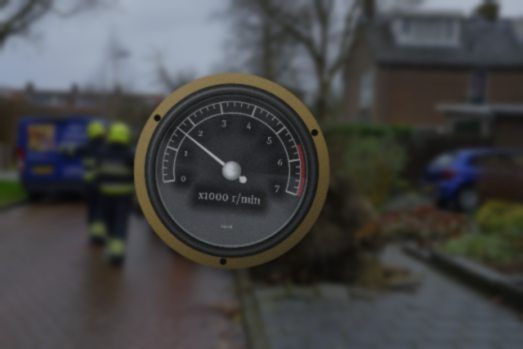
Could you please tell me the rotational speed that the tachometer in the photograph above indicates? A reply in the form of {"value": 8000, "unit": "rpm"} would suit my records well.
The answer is {"value": 1600, "unit": "rpm"}
